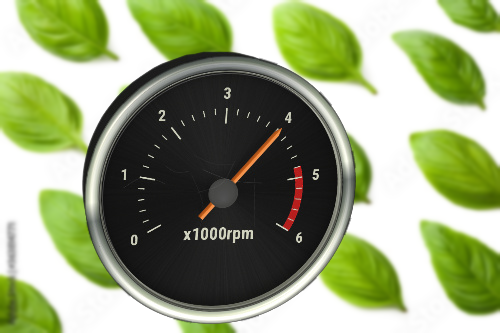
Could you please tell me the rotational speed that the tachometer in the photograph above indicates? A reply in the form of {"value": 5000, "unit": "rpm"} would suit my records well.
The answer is {"value": 4000, "unit": "rpm"}
